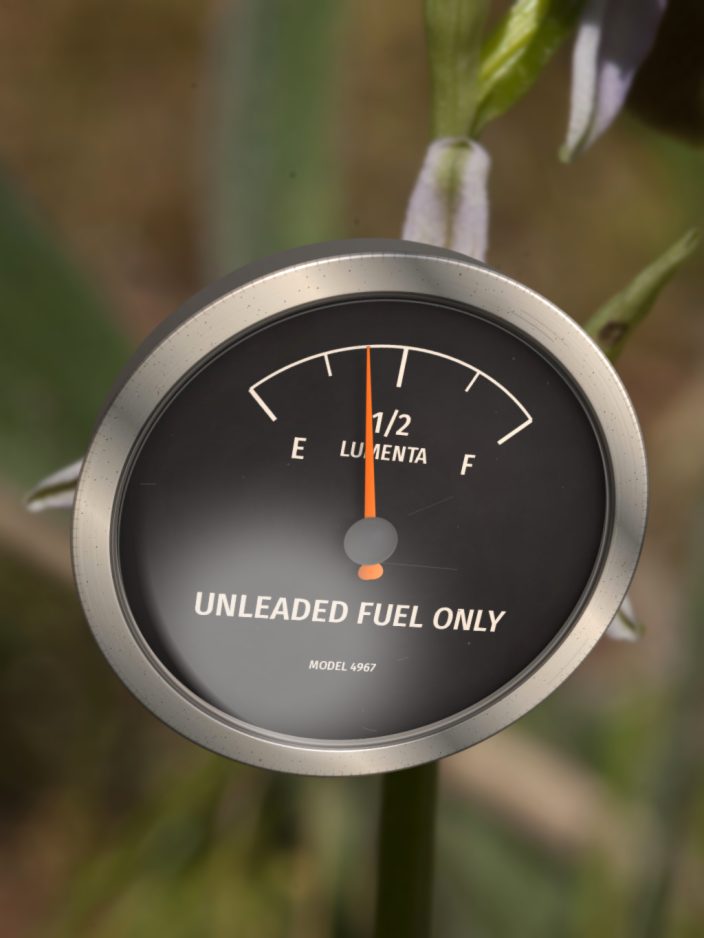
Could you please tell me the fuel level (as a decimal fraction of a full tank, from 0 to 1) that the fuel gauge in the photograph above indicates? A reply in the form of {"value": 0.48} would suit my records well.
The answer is {"value": 0.375}
